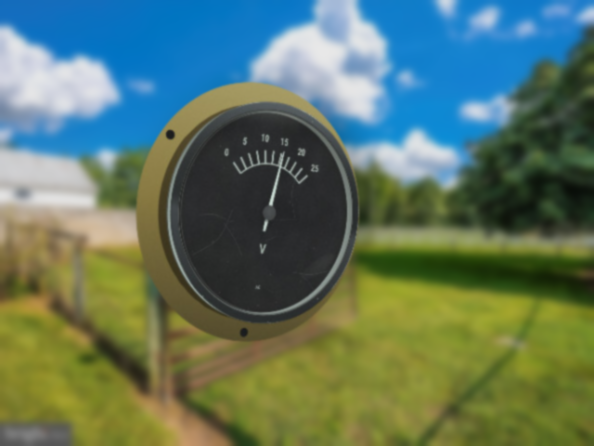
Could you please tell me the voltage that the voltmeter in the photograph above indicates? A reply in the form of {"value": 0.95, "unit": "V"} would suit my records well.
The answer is {"value": 15, "unit": "V"}
